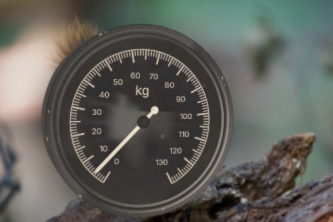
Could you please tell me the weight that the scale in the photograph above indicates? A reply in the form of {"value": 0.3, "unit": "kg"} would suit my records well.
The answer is {"value": 5, "unit": "kg"}
